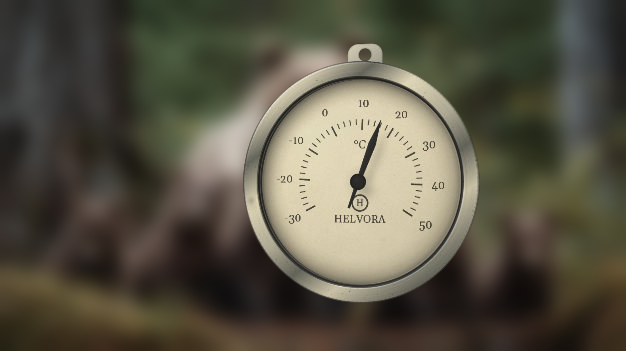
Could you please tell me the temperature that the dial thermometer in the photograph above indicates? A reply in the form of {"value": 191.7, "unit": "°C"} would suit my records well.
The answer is {"value": 16, "unit": "°C"}
